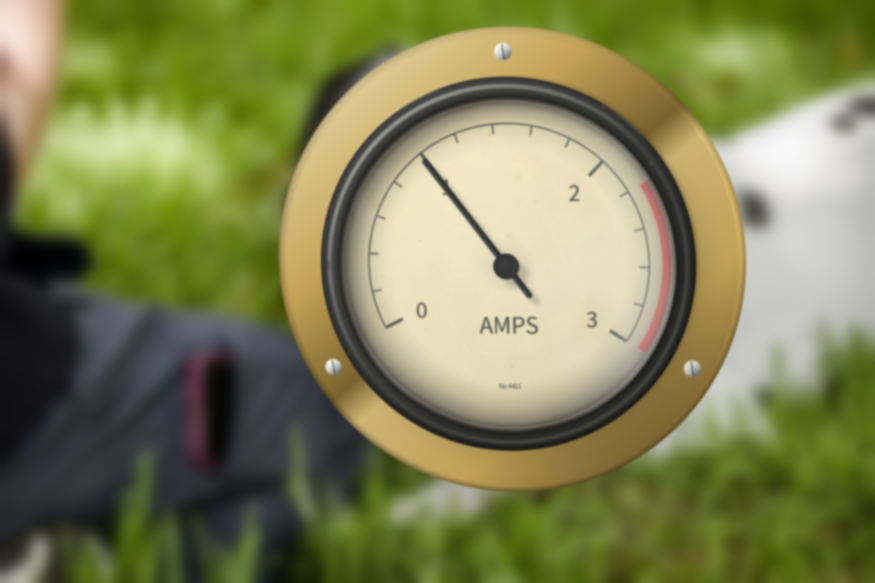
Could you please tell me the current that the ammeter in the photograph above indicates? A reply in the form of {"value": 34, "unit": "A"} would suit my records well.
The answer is {"value": 1, "unit": "A"}
